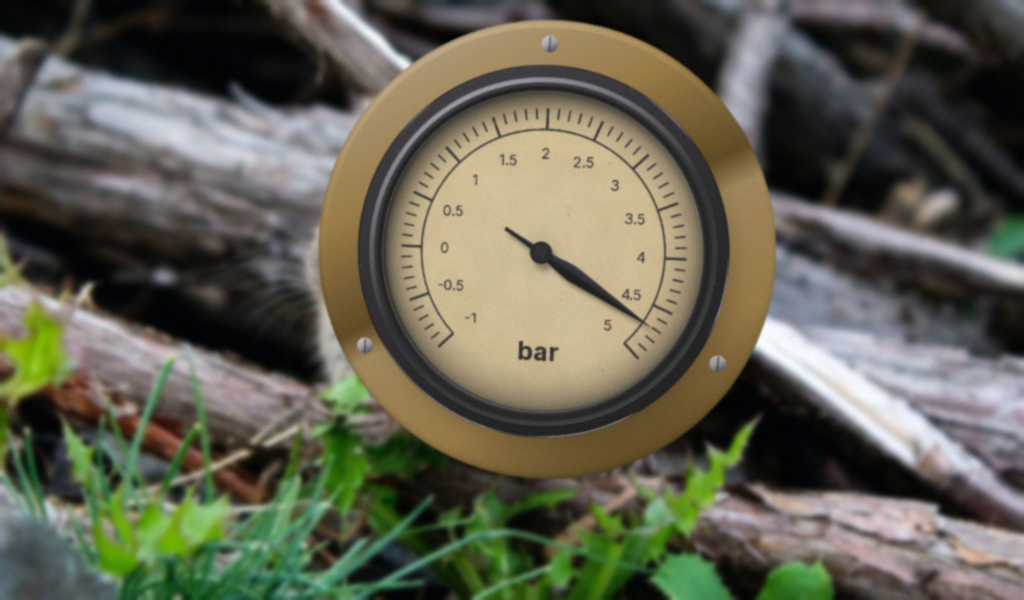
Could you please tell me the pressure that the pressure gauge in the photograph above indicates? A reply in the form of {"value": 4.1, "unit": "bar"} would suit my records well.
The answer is {"value": 4.7, "unit": "bar"}
